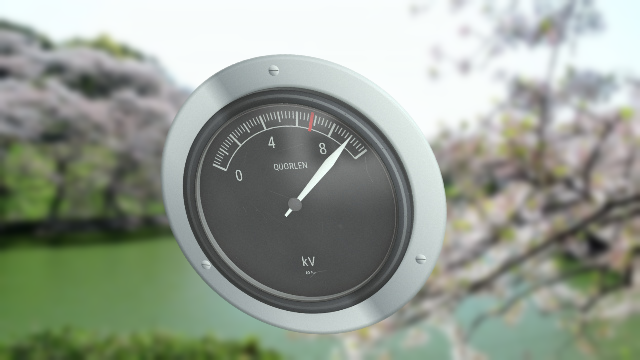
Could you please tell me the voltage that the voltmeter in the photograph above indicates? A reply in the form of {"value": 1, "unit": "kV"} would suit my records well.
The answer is {"value": 9, "unit": "kV"}
